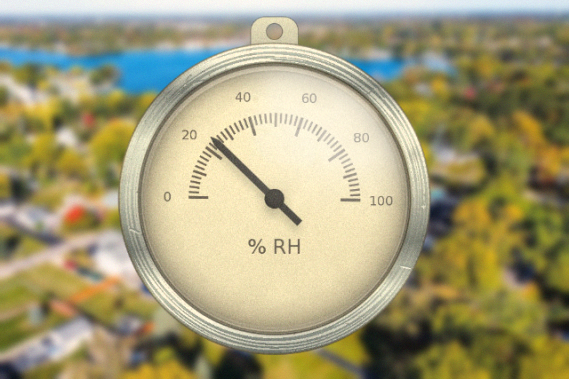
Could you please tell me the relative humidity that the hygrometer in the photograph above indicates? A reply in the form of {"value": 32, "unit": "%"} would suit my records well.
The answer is {"value": 24, "unit": "%"}
